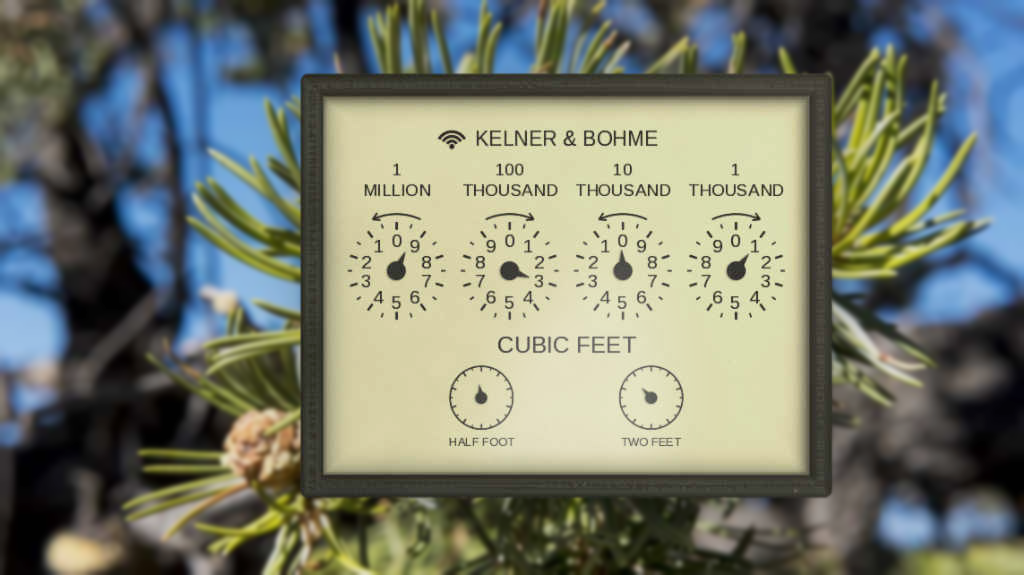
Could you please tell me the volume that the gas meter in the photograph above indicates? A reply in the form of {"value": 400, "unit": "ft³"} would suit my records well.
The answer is {"value": 930100, "unit": "ft³"}
